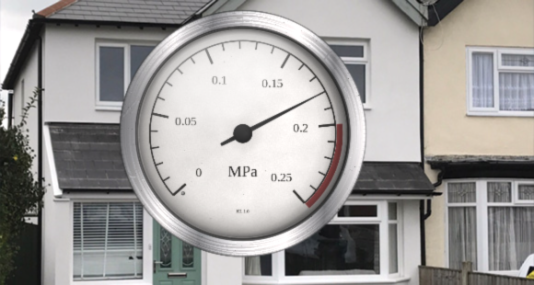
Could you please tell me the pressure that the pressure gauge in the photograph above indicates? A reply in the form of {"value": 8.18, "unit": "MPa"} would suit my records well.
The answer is {"value": 0.18, "unit": "MPa"}
